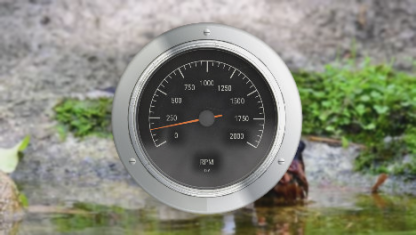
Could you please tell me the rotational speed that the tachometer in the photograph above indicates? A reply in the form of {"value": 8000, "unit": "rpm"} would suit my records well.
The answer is {"value": 150, "unit": "rpm"}
